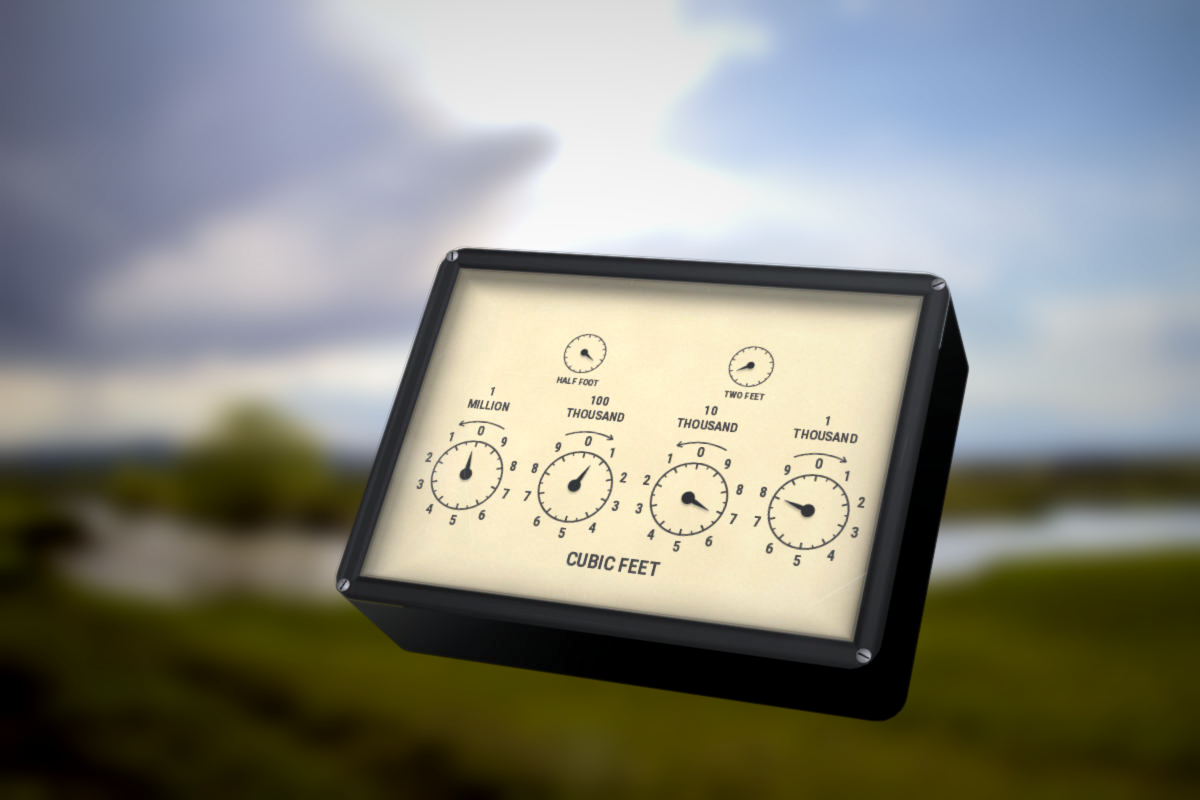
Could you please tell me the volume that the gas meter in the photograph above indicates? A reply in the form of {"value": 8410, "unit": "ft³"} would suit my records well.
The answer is {"value": 6800, "unit": "ft³"}
